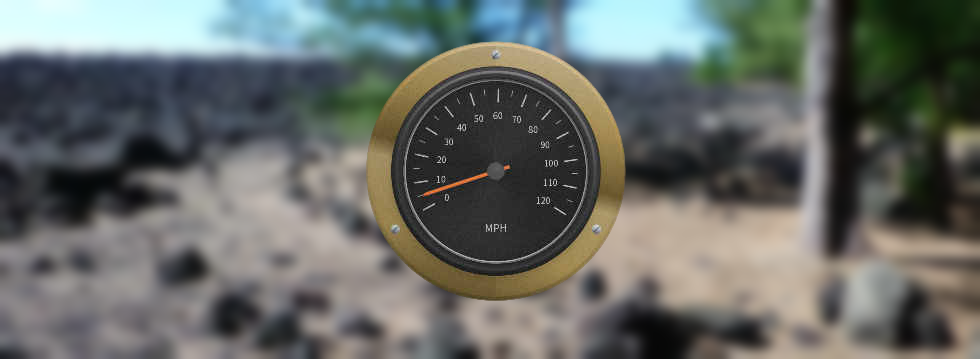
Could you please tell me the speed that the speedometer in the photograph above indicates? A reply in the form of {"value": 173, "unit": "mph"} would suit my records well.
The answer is {"value": 5, "unit": "mph"}
